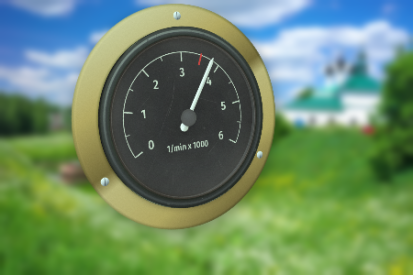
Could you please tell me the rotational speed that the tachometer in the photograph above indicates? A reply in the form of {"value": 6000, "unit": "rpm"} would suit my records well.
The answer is {"value": 3750, "unit": "rpm"}
